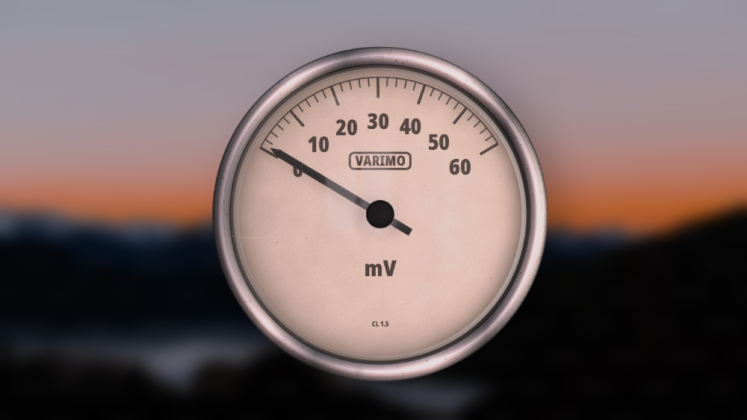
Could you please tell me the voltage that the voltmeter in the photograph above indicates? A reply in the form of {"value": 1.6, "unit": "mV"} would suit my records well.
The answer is {"value": 1, "unit": "mV"}
